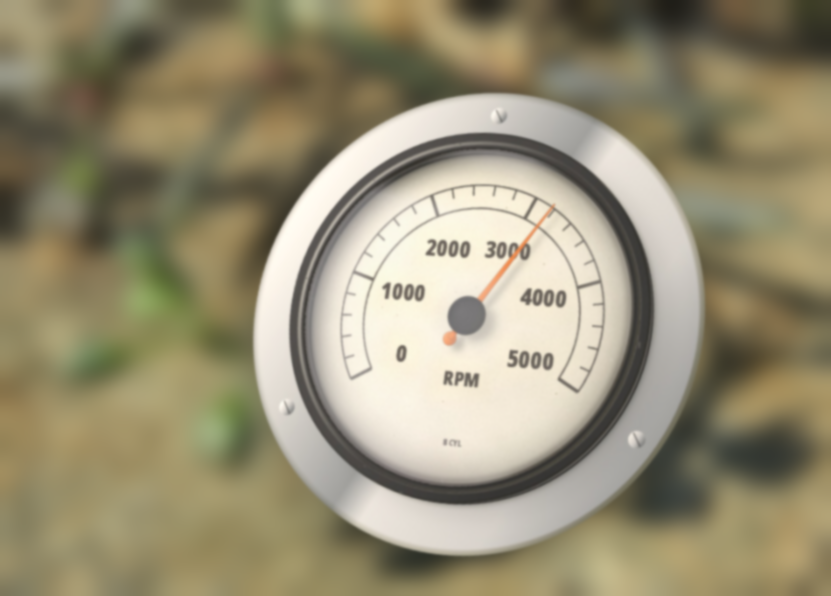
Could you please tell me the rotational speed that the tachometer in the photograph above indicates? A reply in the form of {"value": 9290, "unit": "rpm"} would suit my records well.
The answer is {"value": 3200, "unit": "rpm"}
